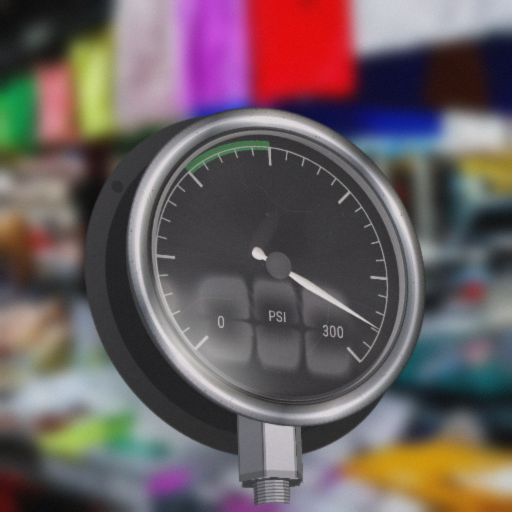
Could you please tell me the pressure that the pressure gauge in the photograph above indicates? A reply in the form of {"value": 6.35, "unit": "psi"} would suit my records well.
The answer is {"value": 280, "unit": "psi"}
